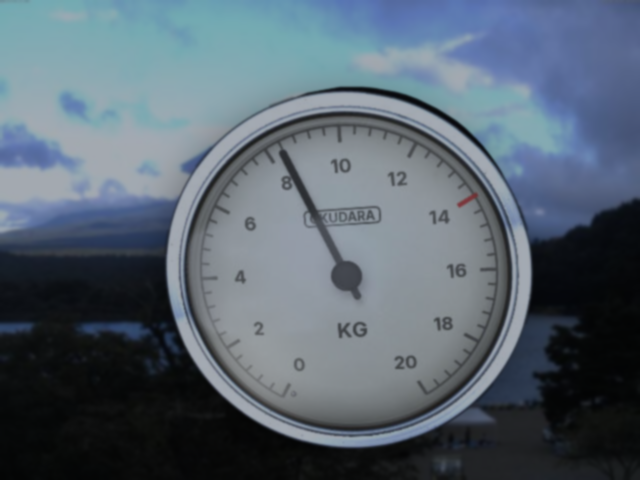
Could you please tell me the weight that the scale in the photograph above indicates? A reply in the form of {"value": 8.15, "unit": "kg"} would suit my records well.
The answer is {"value": 8.4, "unit": "kg"}
